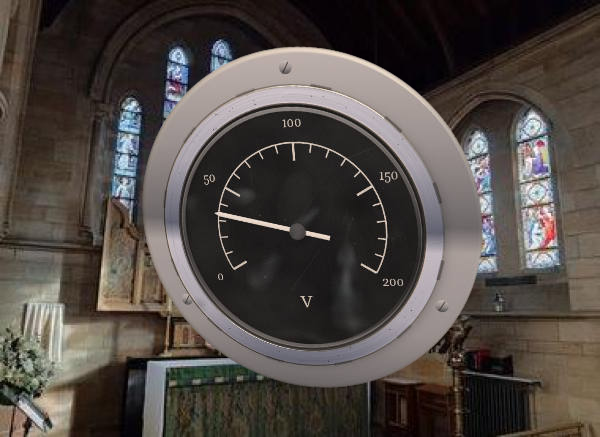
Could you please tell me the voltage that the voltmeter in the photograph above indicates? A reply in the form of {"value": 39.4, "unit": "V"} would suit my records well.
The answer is {"value": 35, "unit": "V"}
